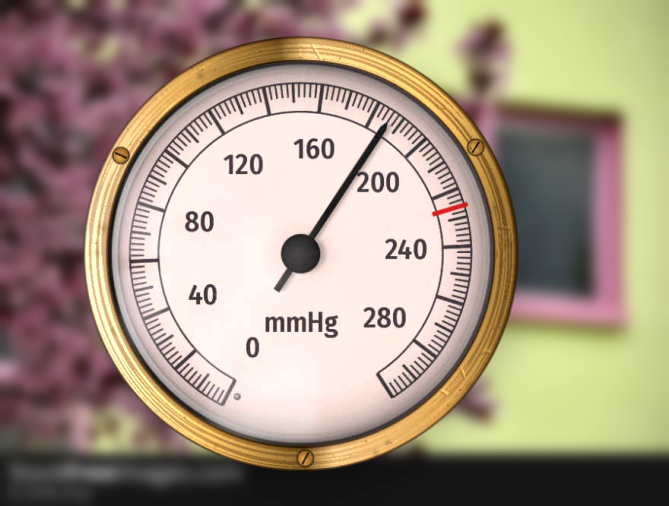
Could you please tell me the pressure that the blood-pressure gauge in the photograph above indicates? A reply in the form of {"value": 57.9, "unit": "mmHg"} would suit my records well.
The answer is {"value": 186, "unit": "mmHg"}
